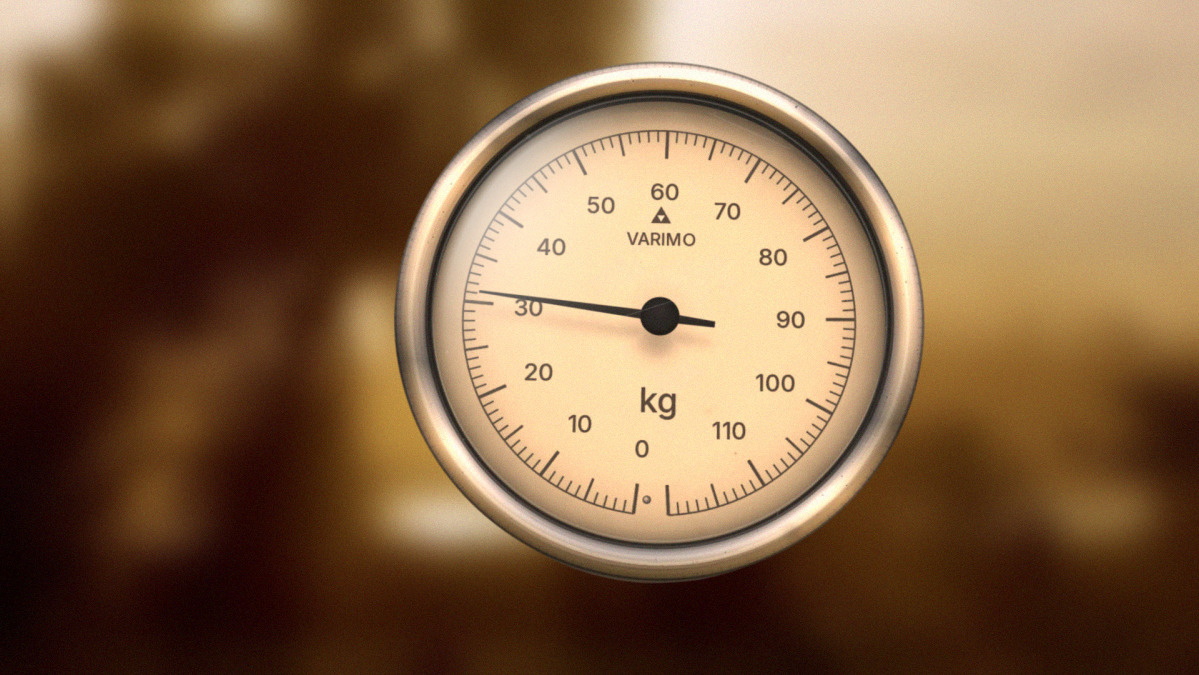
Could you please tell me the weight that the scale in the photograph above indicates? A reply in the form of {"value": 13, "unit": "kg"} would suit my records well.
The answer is {"value": 31, "unit": "kg"}
